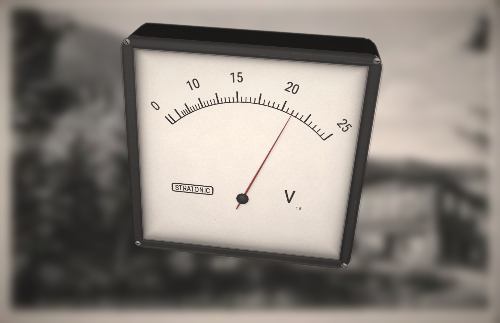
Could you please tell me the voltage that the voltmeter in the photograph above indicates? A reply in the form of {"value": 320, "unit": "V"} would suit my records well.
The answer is {"value": 21, "unit": "V"}
